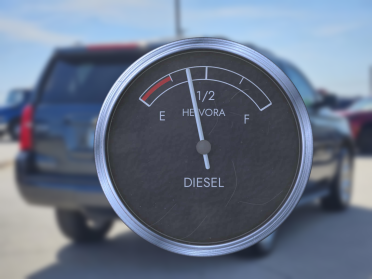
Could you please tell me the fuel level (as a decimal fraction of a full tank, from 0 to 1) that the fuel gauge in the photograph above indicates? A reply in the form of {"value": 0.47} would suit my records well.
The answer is {"value": 0.375}
